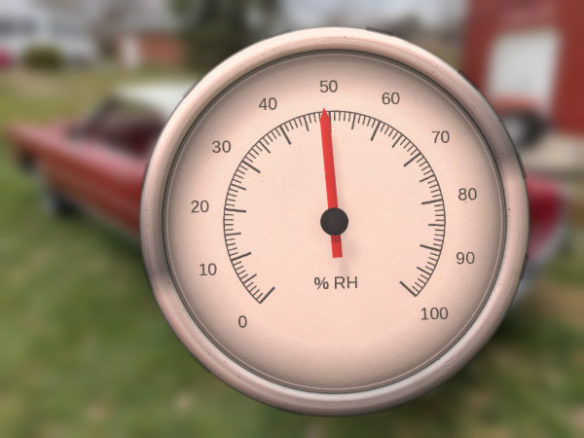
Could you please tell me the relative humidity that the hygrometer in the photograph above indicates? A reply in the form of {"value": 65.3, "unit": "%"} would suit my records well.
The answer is {"value": 49, "unit": "%"}
